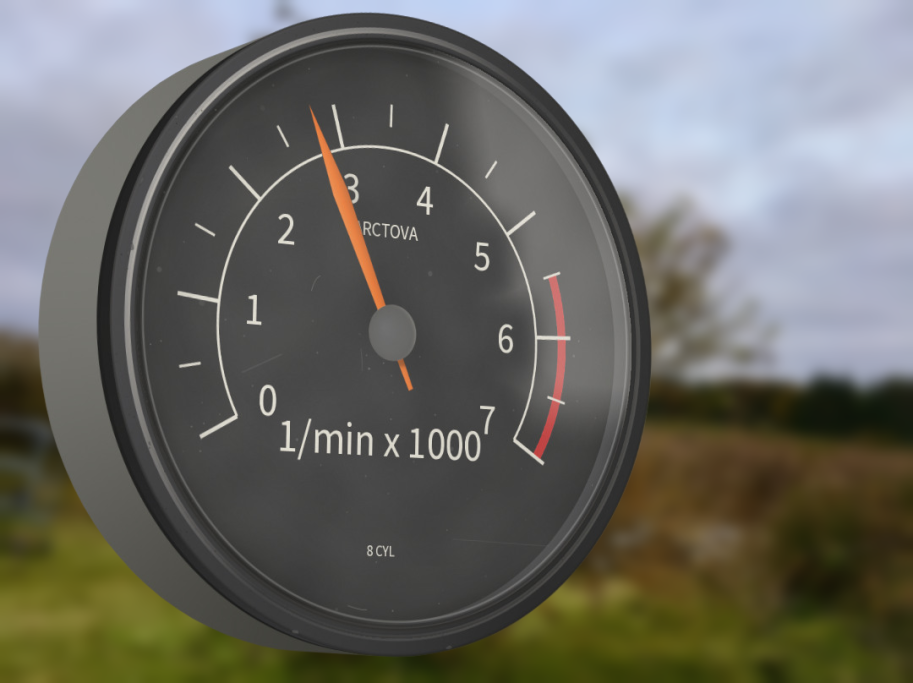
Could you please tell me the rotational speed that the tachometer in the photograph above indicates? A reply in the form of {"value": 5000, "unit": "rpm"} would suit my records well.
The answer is {"value": 2750, "unit": "rpm"}
